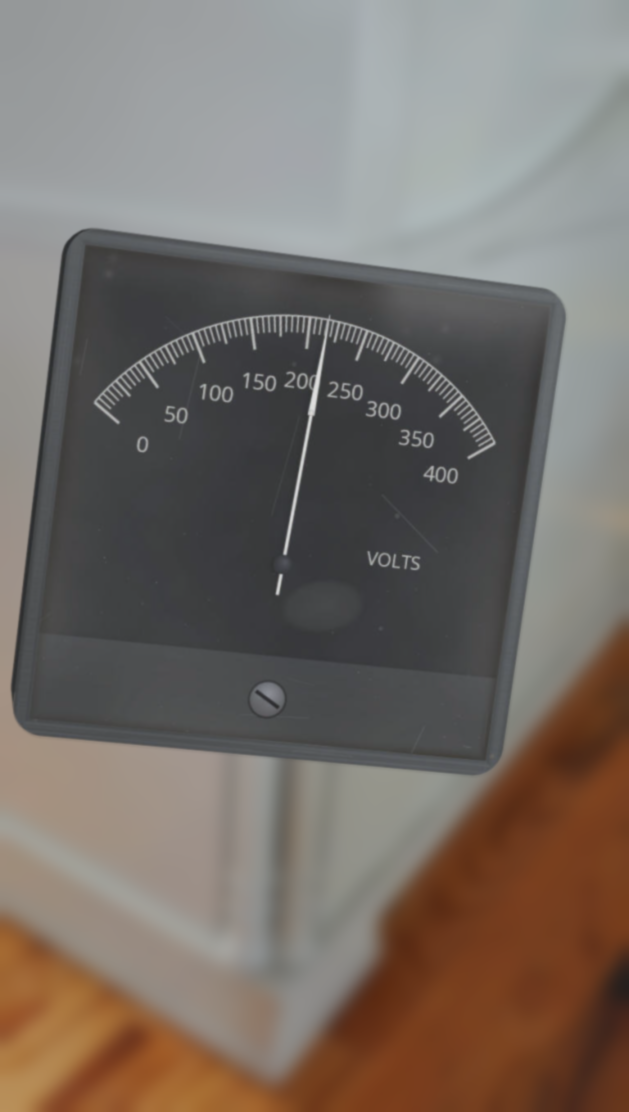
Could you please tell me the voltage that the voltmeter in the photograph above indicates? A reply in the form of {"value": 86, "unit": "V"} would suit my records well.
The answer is {"value": 215, "unit": "V"}
